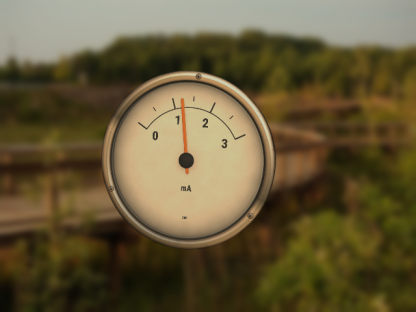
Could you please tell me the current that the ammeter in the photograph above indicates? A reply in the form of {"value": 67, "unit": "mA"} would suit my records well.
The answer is {"value": 1.25, "unit": "mA"}
